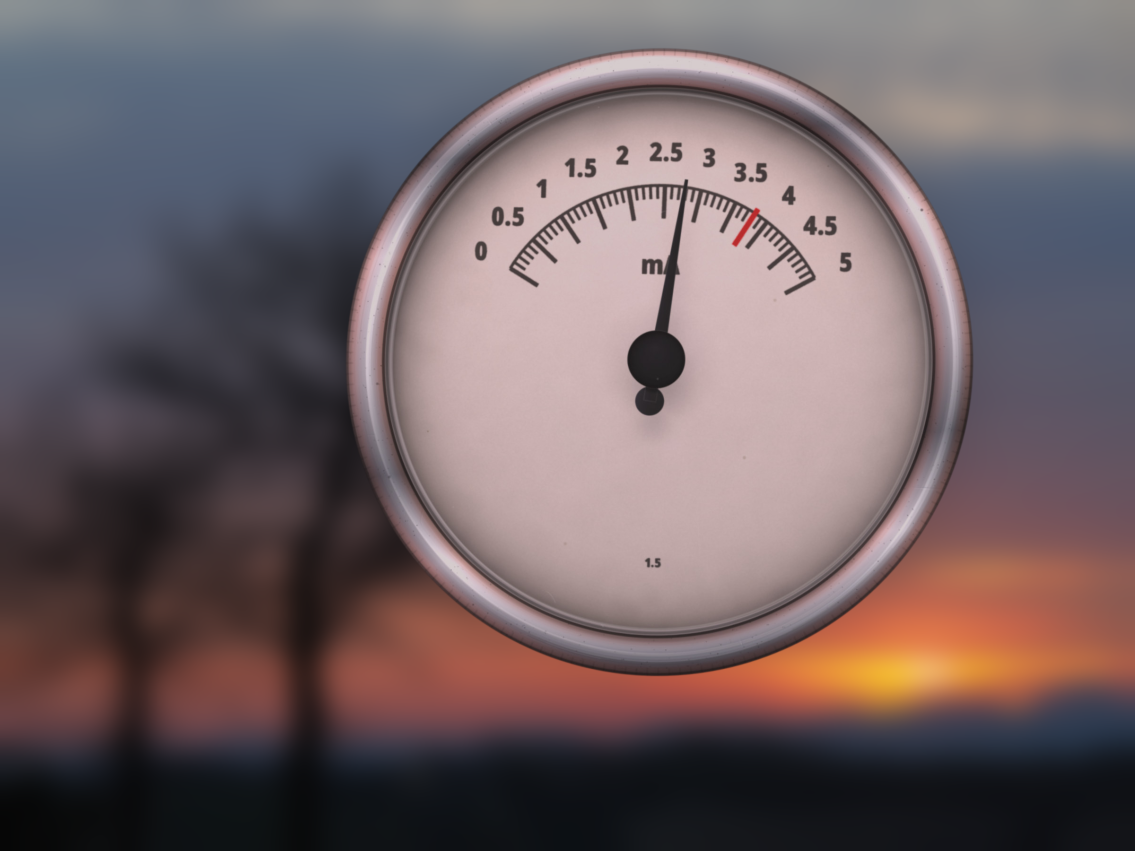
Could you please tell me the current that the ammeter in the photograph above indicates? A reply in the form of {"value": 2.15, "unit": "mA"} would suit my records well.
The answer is {"value": 2.8, "unit": "mA"}
